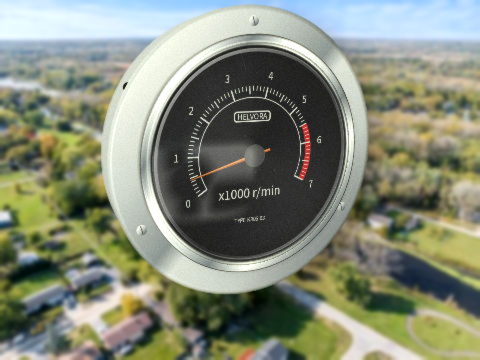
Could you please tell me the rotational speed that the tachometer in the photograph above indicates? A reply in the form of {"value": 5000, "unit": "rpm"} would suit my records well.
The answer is {"value": 500, "unit": "rpm"}
